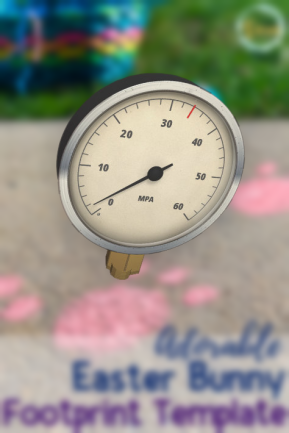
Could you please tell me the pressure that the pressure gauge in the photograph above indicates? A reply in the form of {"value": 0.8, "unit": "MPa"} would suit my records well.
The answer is {"value": 2, "unit": "MPa"}
